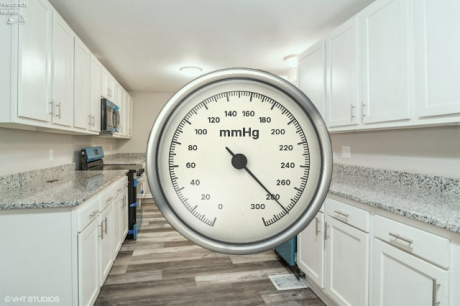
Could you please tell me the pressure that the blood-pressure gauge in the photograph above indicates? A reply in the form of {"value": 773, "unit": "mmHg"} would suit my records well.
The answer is {"value": 280, "unit": "mmHg"}
